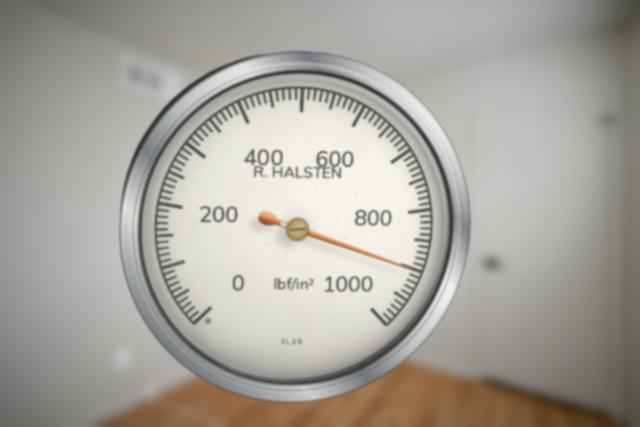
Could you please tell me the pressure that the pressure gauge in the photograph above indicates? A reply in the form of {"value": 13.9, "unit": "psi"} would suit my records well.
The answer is {"value": 900, "unit": "psi"}
